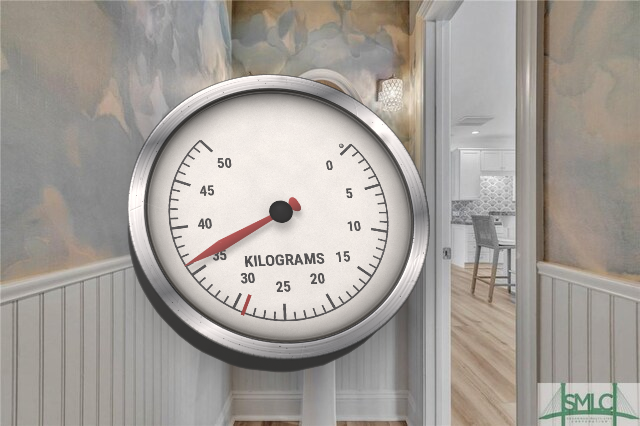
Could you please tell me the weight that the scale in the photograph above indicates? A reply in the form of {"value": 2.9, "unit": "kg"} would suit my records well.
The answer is {"value": 36, "unit": "kg"}
